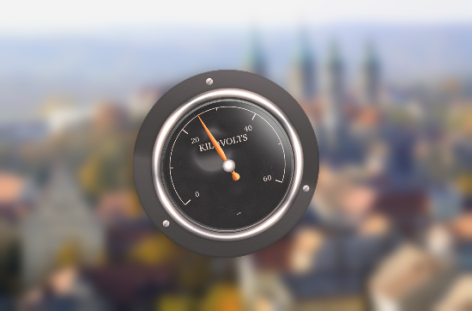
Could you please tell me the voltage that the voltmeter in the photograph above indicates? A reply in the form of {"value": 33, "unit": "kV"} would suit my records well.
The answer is {"value": 25, "unit": "kV"}
